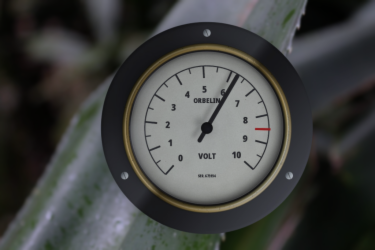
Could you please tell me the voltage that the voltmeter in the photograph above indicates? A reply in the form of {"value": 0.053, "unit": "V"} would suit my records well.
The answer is {"value": 6.25, "unit": "V"}
